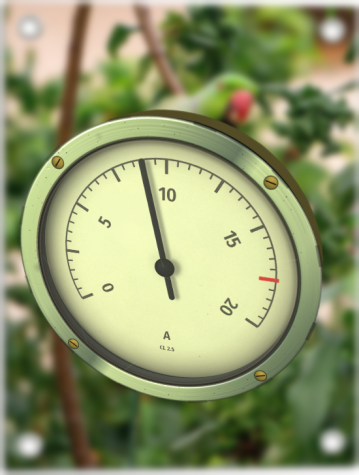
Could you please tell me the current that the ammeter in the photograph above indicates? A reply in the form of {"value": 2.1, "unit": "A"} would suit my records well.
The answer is {"value": 9, "unit": "A"}
